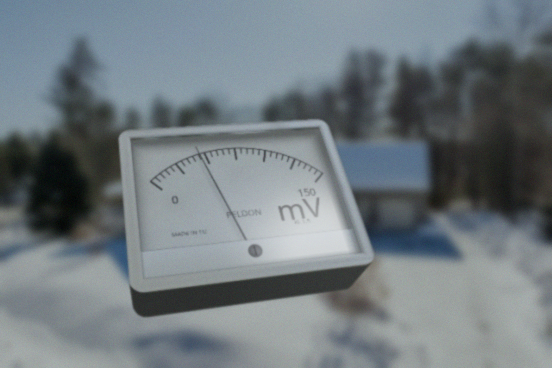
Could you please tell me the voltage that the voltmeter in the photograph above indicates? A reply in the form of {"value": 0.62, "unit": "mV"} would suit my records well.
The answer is {"value": 45, "unit": "mV"}
